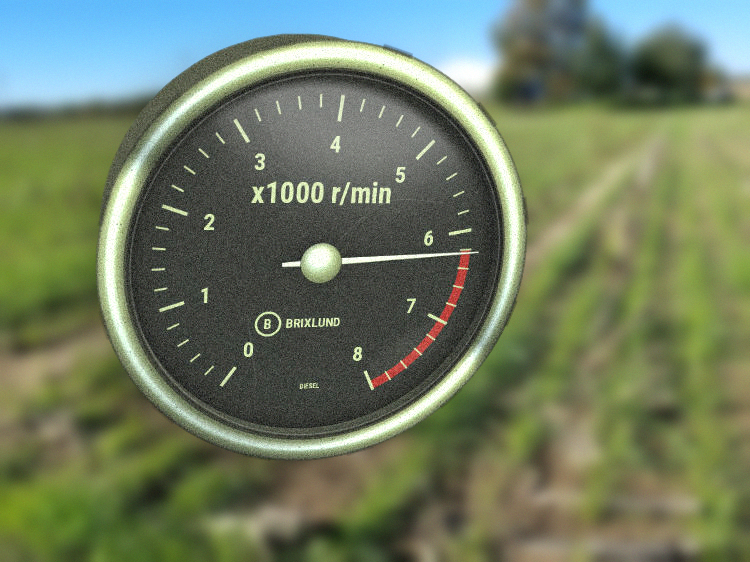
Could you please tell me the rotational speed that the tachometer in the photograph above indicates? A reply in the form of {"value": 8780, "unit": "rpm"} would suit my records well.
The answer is {"value": 6200, "unit": "rpm"}
